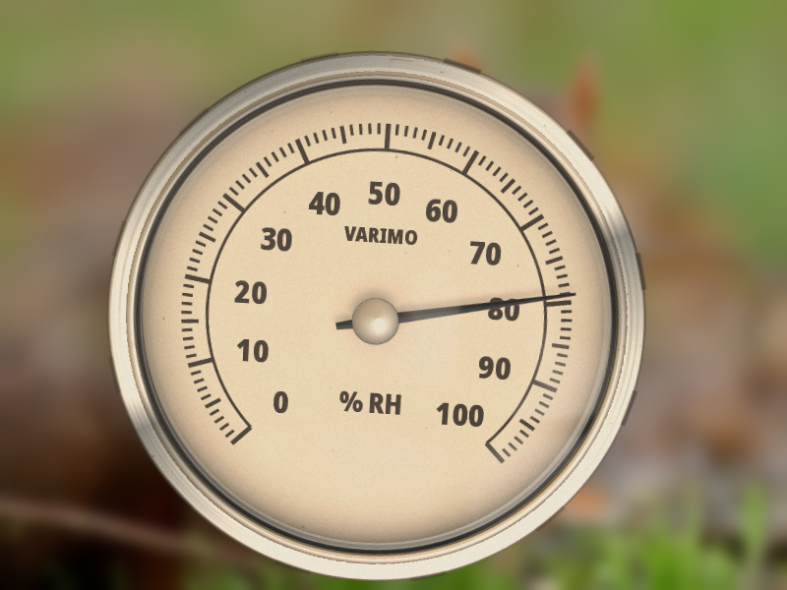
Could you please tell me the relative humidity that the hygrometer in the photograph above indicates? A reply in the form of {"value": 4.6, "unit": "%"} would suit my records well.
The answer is {"value": 79, "unit": "%"}
